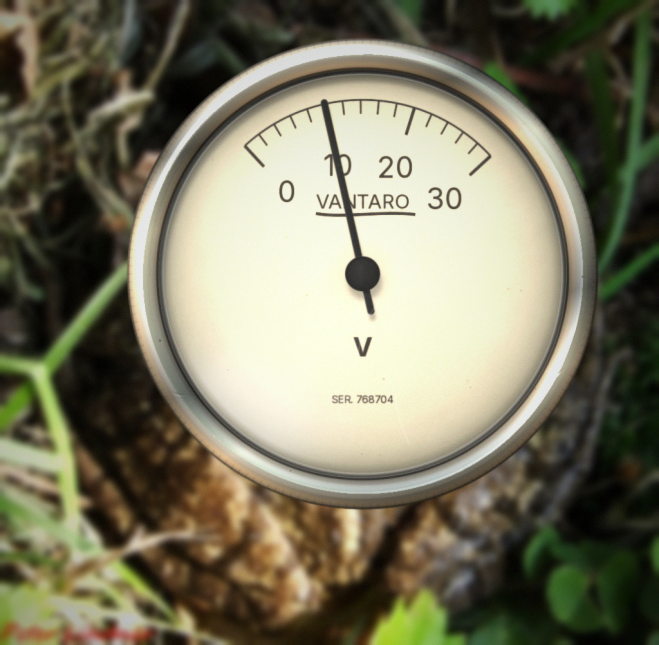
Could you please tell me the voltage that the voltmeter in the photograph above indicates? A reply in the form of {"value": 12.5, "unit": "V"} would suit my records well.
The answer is {"value": 10, "unit": "V"}
